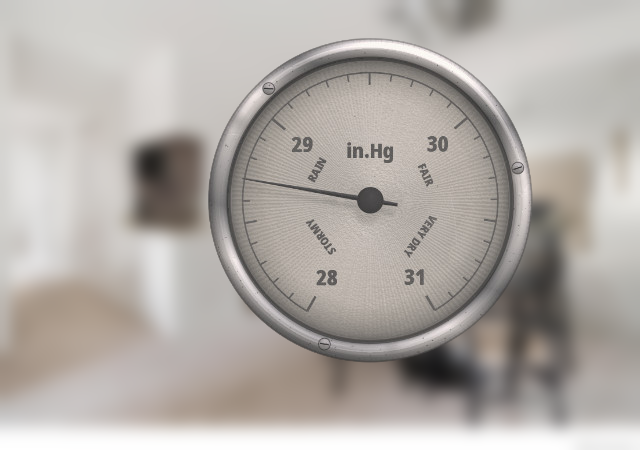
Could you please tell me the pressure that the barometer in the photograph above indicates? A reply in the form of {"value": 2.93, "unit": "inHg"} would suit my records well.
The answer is {"value": 28.7, "unit": "inHg"}
